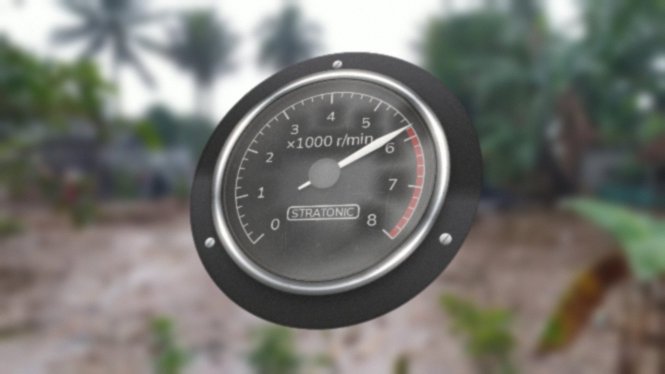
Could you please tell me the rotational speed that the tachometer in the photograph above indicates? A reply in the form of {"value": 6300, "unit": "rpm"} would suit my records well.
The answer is {"value": 5800, "unit": "rpm"}
